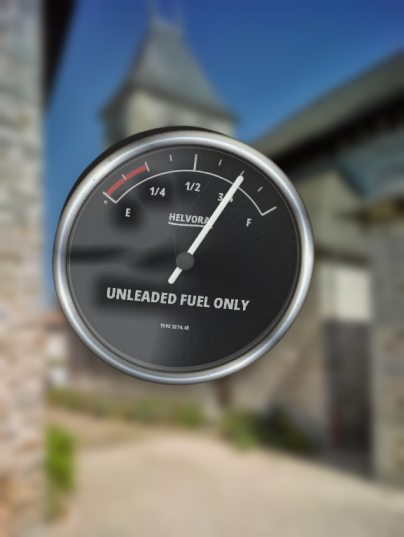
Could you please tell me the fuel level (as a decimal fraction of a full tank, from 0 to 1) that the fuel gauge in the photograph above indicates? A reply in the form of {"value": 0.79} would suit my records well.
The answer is {"value": 0.75}
